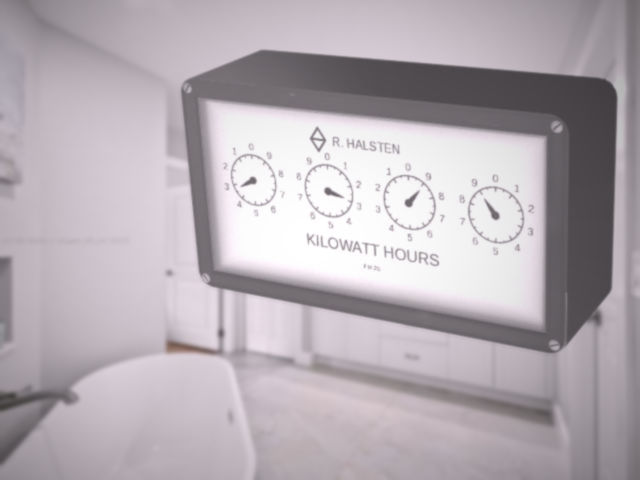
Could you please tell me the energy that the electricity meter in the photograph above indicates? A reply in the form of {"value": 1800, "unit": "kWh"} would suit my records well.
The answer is {"value": 3289, "unit": "kWh"}
